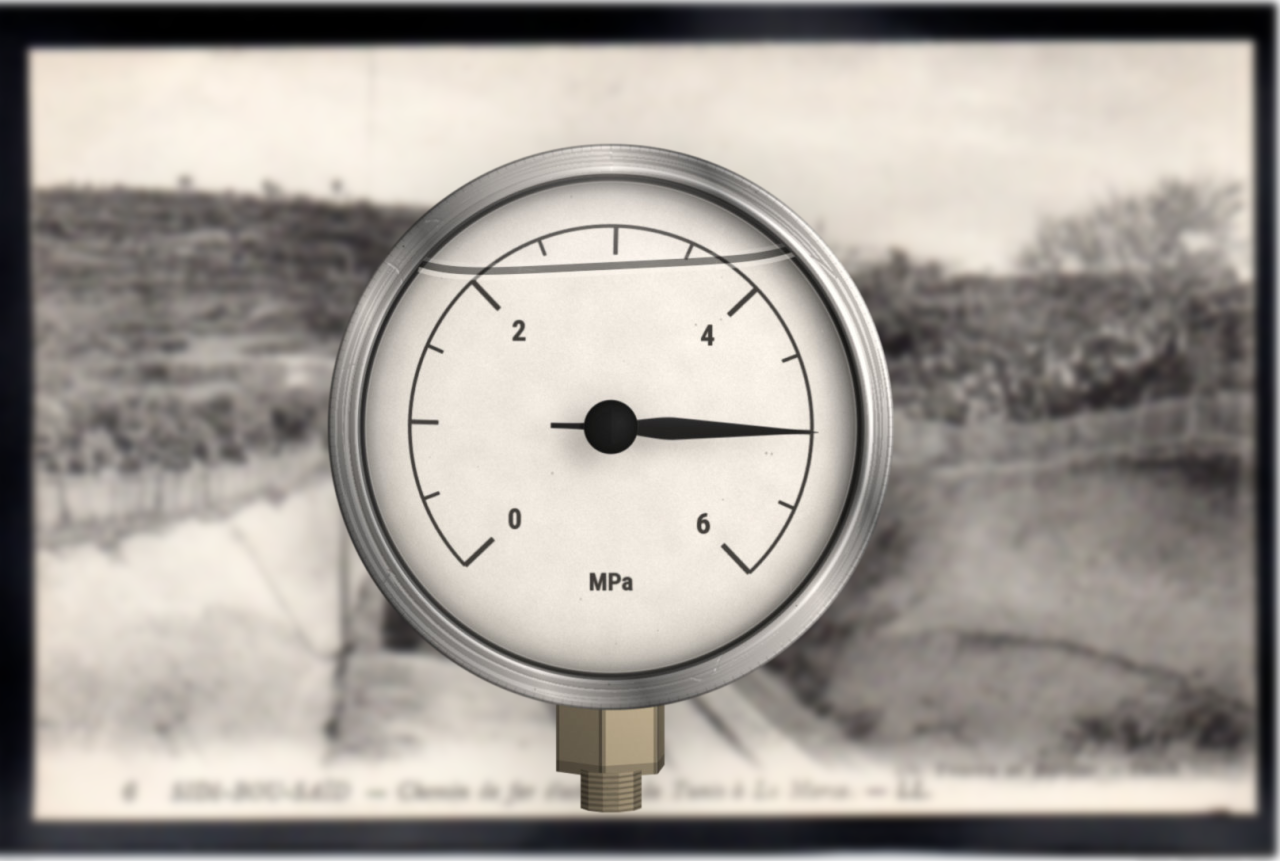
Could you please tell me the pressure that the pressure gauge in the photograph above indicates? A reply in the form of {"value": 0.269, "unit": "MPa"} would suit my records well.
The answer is {"value": 5, "unit": "MPa"}
